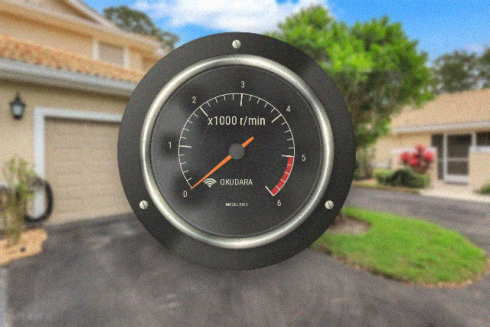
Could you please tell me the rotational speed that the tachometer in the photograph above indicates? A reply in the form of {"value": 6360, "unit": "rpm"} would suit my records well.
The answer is {"value": 0, "unit": "rpm"}
